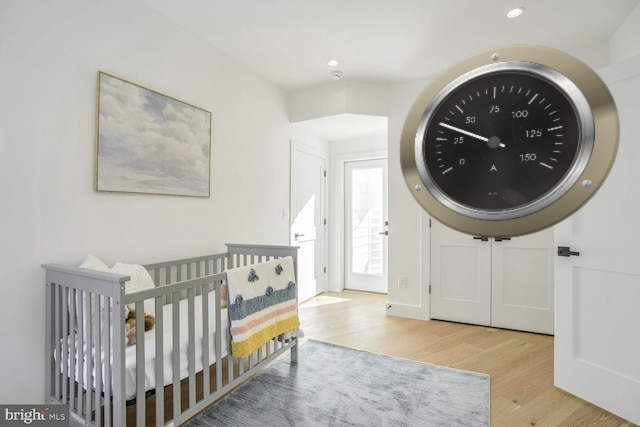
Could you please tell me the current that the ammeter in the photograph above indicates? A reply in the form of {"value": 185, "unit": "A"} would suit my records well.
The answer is {"value": 35, "unit": "A"}
